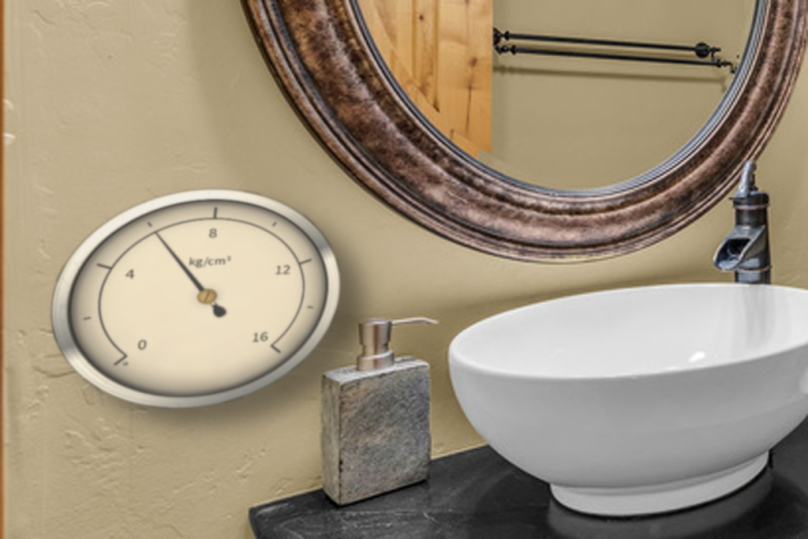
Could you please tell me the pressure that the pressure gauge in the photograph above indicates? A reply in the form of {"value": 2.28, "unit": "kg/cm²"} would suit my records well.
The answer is {"value": 6, "unit": "kg/cm²"}
